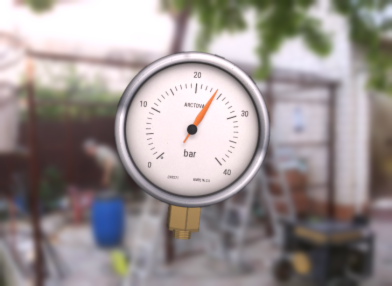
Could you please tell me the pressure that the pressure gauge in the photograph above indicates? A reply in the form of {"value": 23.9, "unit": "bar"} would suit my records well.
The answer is {"value": 24, "unit": "bar"}
